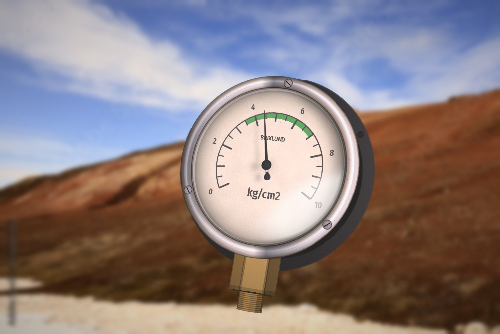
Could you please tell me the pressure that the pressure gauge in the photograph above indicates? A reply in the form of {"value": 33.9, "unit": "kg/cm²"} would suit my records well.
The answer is {"value": 4.5, "unit": "kg/cm²"}
